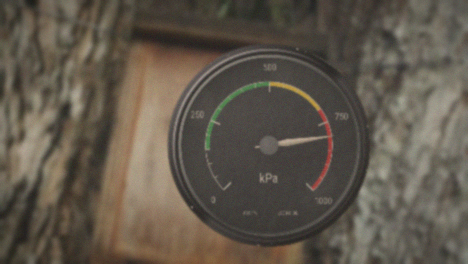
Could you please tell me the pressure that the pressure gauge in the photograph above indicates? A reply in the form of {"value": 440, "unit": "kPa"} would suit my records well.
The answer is {"value": 800, "unit": "kPa"}
